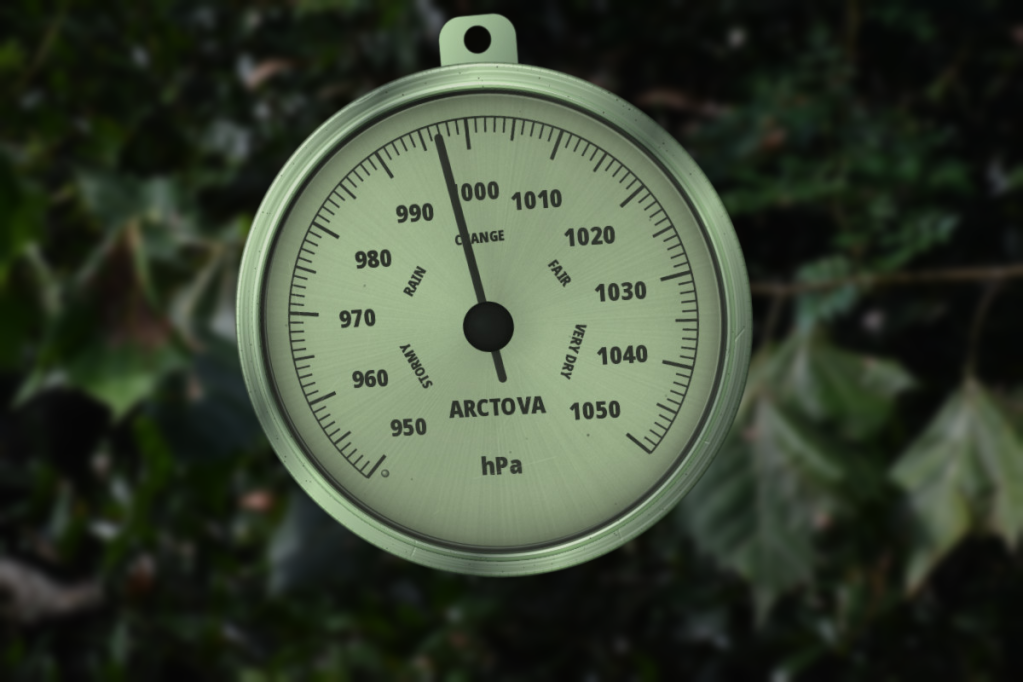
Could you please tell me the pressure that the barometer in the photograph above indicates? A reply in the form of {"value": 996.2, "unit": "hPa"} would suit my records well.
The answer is {"value": 997, "unit": "hPa"}
